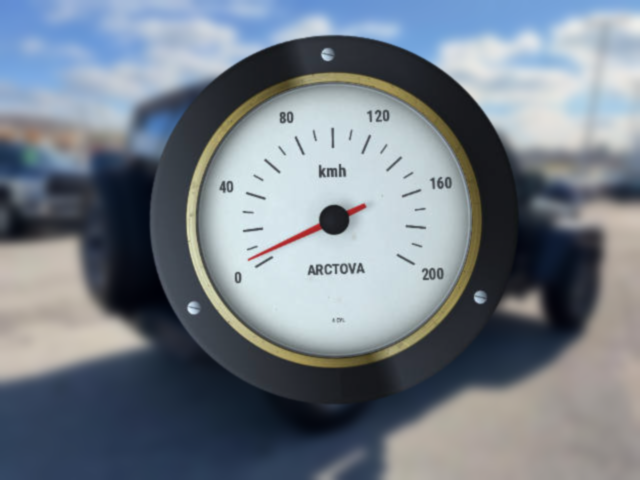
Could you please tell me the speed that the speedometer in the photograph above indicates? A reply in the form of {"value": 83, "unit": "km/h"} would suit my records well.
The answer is {"value": 5, "unit": "km/h"}
